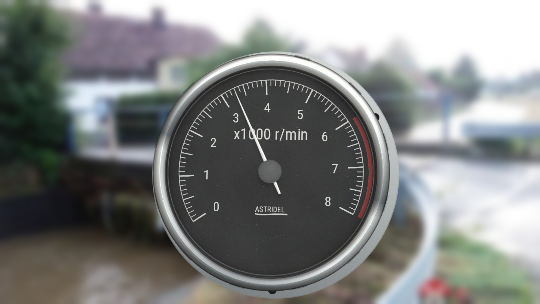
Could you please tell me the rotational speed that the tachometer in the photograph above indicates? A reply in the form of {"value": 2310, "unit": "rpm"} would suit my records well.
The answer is {"value": 3300, "unit": "rpm"}
